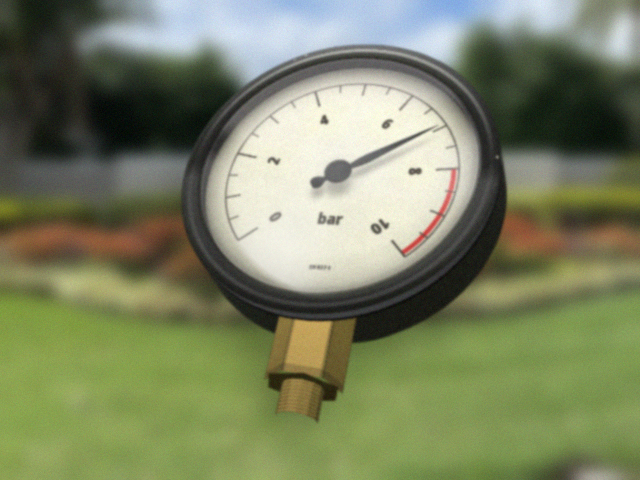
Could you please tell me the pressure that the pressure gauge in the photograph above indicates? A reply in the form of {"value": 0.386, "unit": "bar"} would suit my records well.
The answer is {"value": 7, "unit": "bar"}
